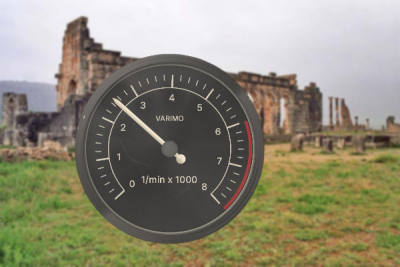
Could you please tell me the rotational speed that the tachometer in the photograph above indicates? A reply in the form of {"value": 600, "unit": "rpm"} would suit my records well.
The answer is {"value": 2500, "unit": "rpm"}
